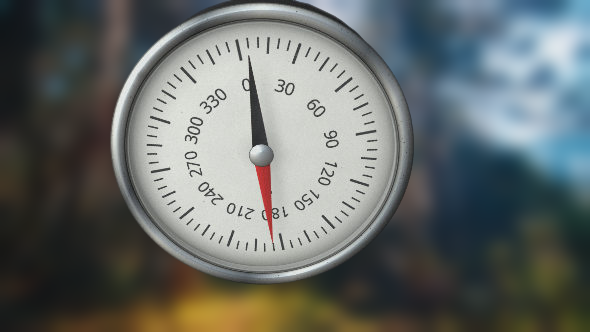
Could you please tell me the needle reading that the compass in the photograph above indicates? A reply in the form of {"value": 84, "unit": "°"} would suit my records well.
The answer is {"value": 185, "unit": "°"}
